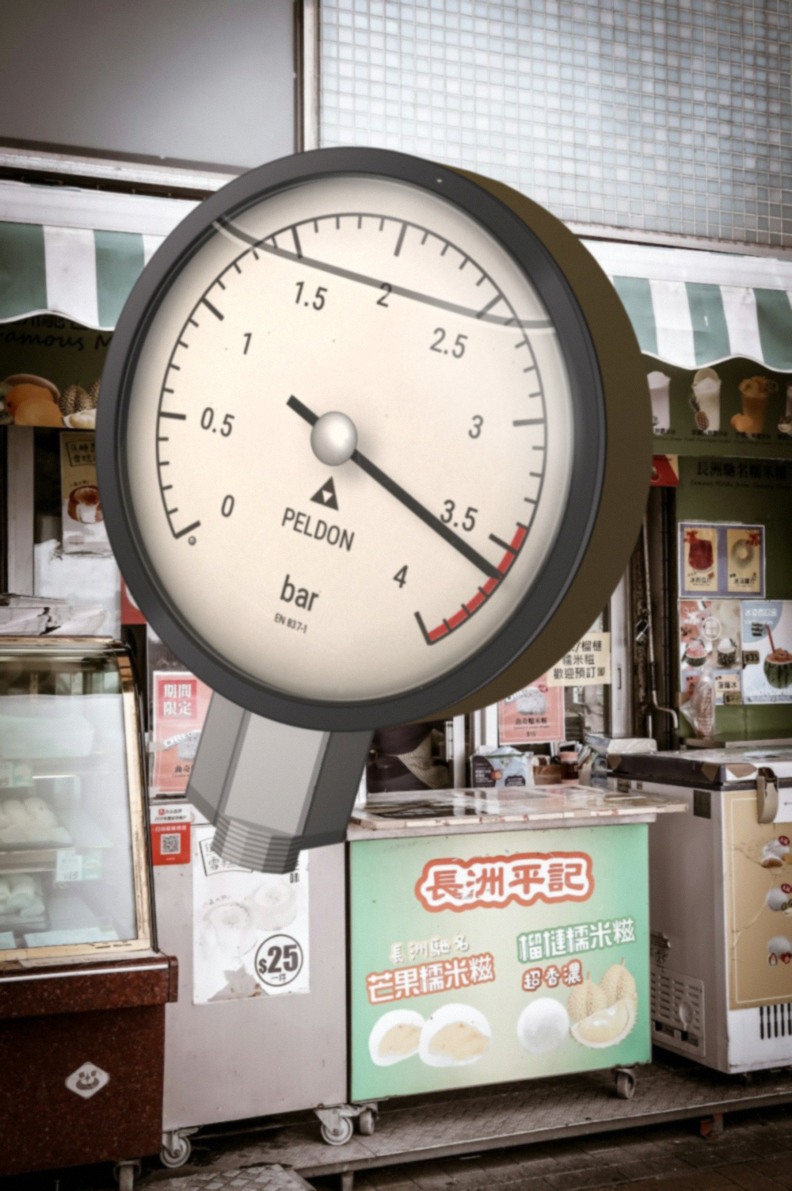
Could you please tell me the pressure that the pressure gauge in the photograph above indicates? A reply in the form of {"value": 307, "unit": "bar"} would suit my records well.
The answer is {"value": 3.6, "unit": "bar"}
